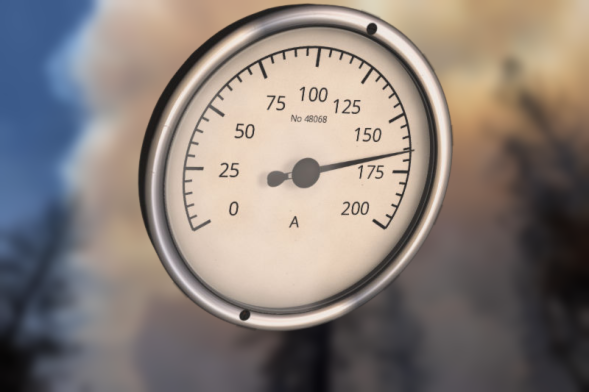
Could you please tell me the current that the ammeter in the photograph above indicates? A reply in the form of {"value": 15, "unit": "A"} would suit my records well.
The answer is {"value": 165, "unit": "A"}
